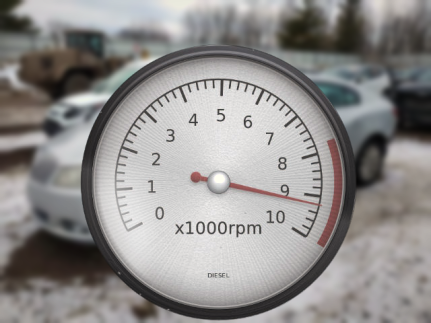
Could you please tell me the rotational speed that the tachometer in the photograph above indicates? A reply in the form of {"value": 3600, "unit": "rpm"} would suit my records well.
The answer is {"value": 9200, "unit": "rpm"}
